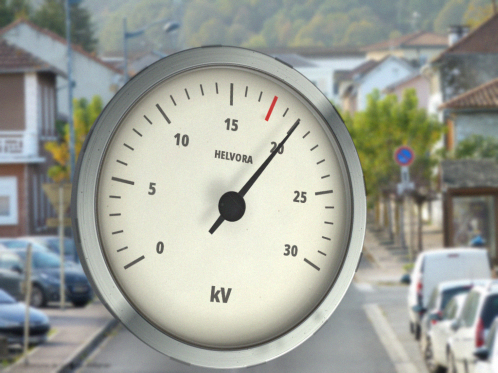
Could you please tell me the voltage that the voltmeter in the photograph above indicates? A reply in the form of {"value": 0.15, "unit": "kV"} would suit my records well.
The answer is {"value": 20, "unit": "kV"}
